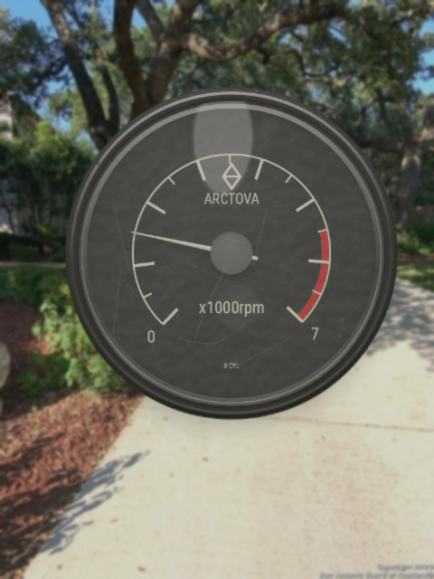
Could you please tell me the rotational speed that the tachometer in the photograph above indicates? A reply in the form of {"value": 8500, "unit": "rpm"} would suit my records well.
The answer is {"value": 1500, "unit": "rpm"}
